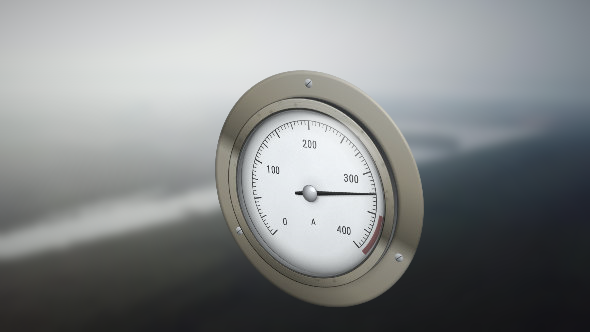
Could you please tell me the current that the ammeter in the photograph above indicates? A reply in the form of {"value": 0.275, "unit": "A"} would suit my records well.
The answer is {"value": 325, "unit": "A"}
